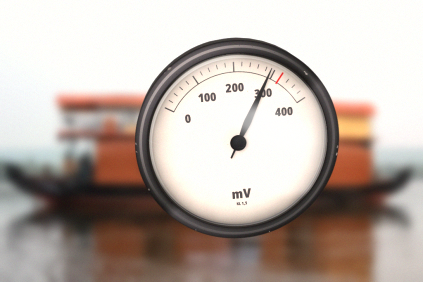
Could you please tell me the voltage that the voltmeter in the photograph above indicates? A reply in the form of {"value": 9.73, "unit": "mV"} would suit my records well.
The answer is {"value": 290, "unit": "mV"}
